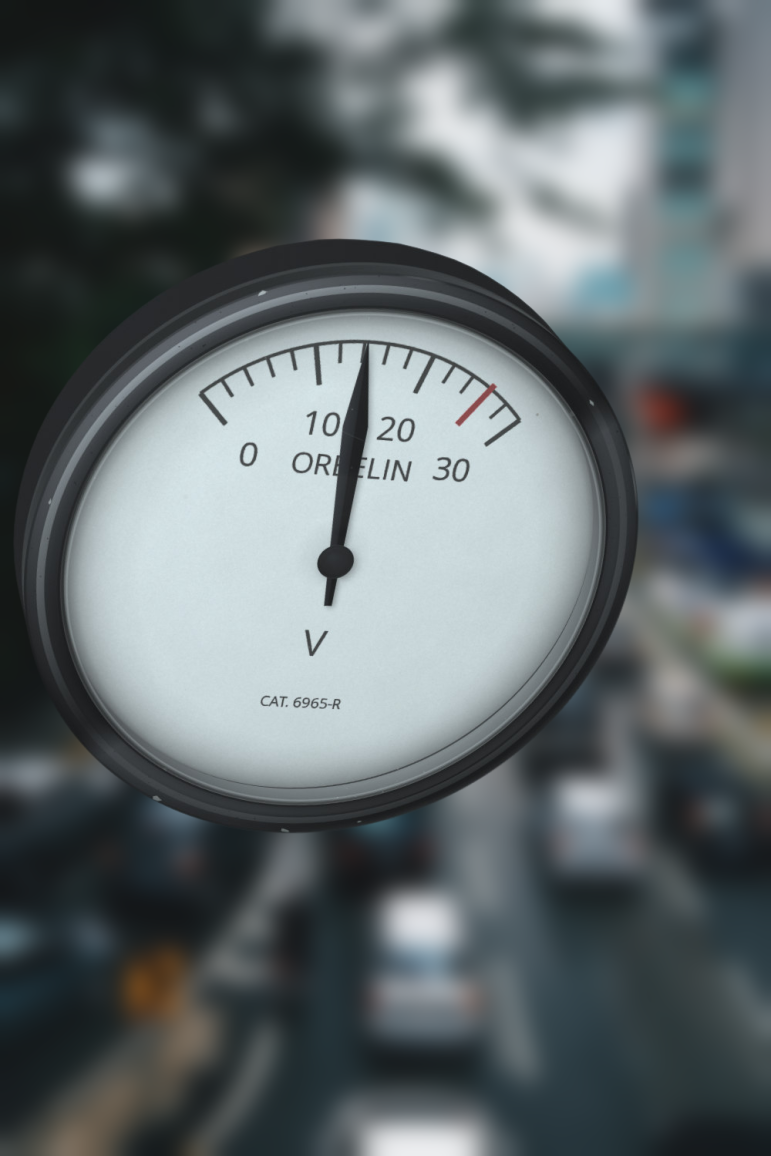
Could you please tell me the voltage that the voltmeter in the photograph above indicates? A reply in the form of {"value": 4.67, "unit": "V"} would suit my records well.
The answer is {"value": 14, "unit": "V"}
